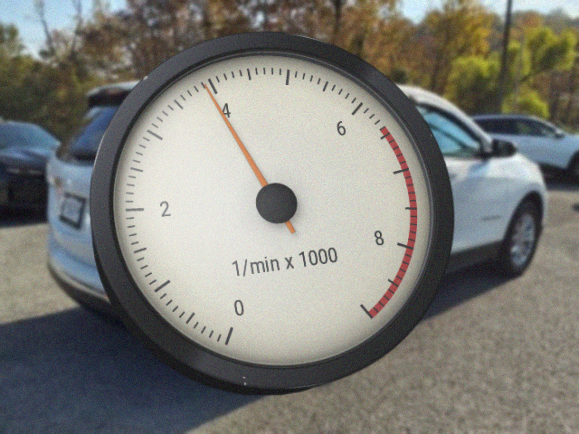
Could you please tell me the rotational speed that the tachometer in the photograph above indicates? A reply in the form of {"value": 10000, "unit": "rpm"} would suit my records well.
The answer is {"value": 3900, "unit": "rpm"}
